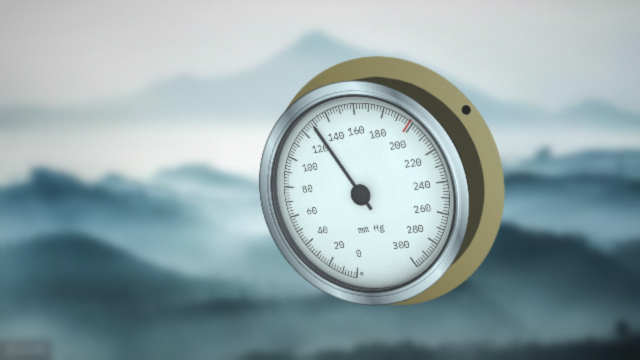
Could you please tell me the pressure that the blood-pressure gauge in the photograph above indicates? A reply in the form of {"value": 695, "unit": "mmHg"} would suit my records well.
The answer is {"value": 130, "unit": "mmHg"}
